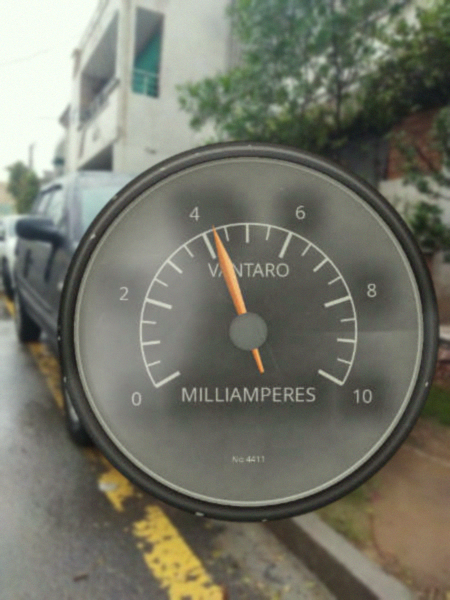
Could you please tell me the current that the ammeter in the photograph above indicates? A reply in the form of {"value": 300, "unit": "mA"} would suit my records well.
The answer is {"value": 4.25, "unit": "mA"}
